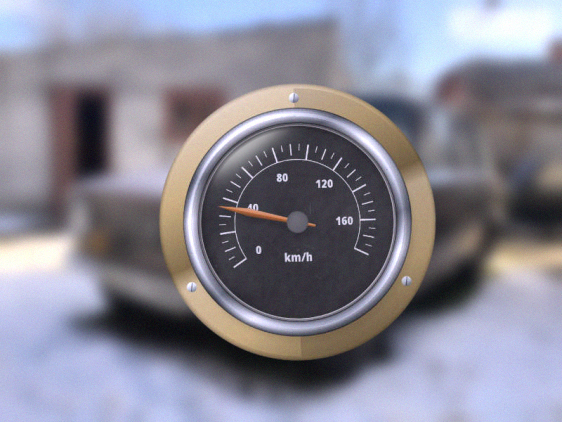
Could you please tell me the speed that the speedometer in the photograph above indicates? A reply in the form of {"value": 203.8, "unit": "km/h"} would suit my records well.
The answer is {"value": 35, "unit": "km/h"}
